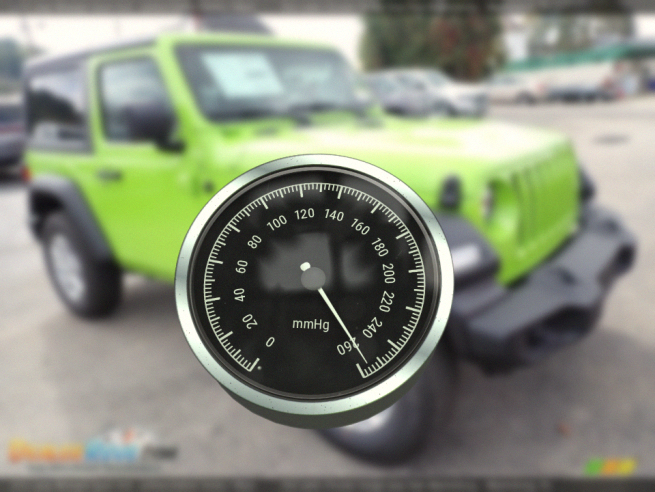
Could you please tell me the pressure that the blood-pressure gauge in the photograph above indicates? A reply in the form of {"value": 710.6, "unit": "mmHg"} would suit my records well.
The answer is {"value": 256, "unit": "mmHg"}
